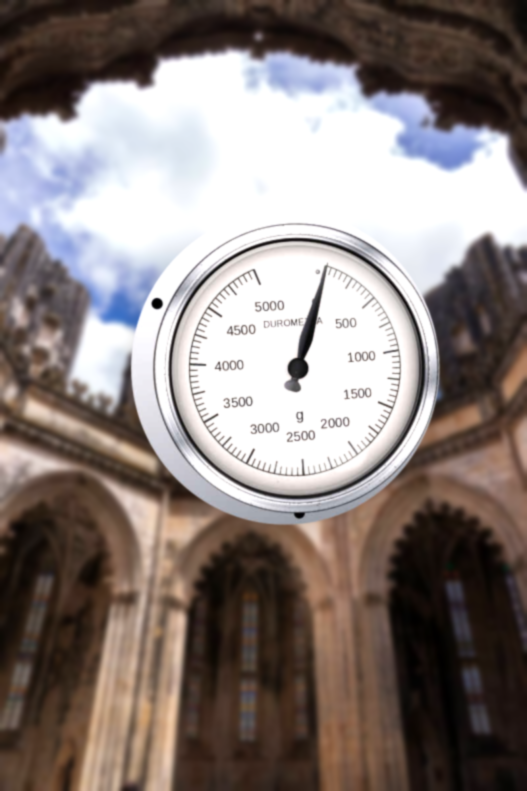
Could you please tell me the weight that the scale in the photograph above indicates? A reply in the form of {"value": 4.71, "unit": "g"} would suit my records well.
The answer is {"value": 0, "unit": "g"}
